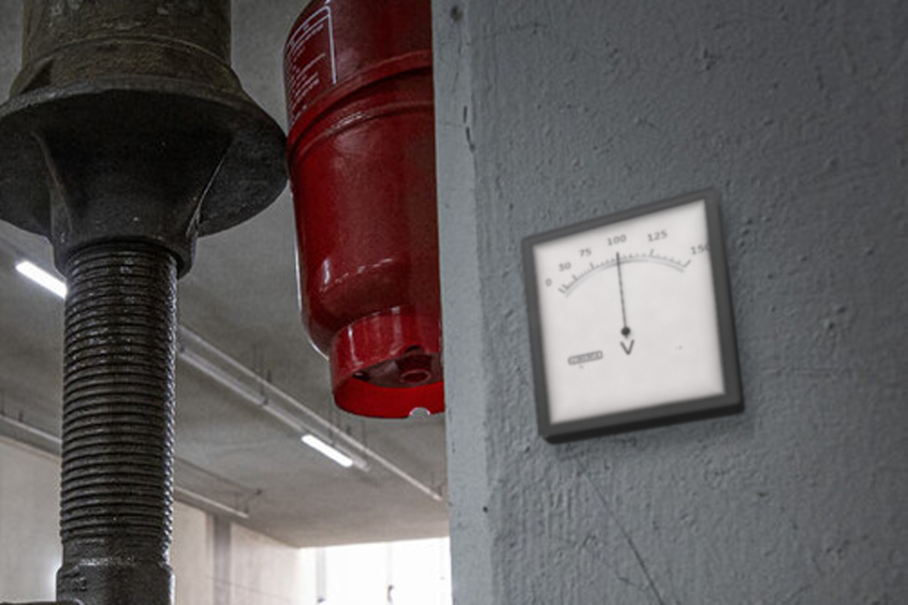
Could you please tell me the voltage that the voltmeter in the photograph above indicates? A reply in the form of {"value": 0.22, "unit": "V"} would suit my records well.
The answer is {"value": 100, "unit": "V"}
